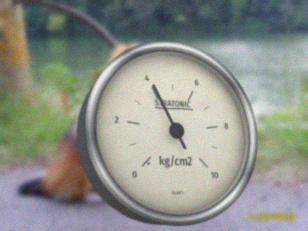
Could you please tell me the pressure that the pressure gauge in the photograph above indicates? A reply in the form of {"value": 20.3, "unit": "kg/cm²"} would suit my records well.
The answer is {"value": 4, "unit": "kg/cm²"}
